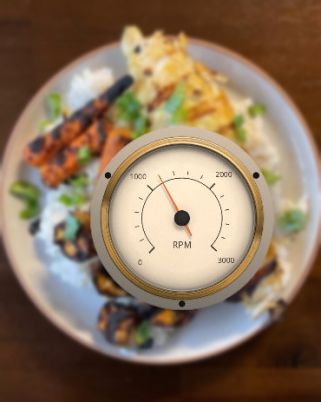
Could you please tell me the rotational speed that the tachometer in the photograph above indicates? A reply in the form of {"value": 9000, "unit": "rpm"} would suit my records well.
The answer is {"value": 1200, "unit": "rpm"}
